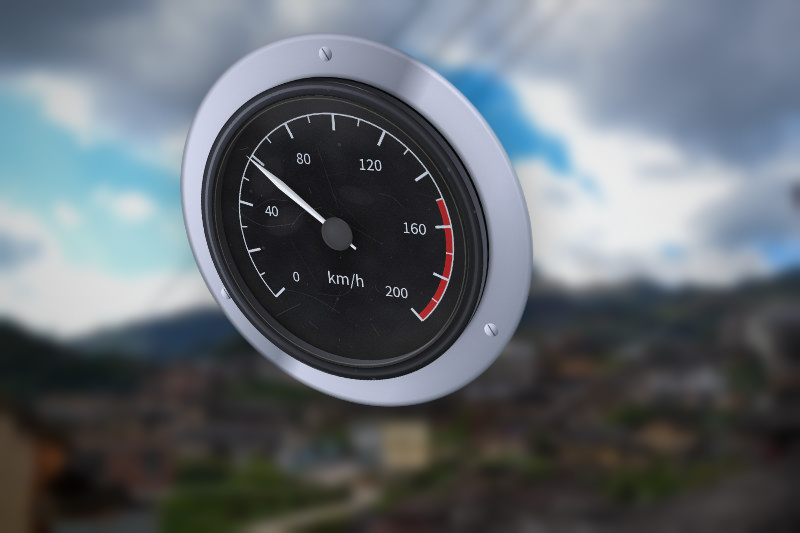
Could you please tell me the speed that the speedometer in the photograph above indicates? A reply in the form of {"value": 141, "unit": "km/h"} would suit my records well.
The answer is {"value": 60, "unit": "km/h"}
